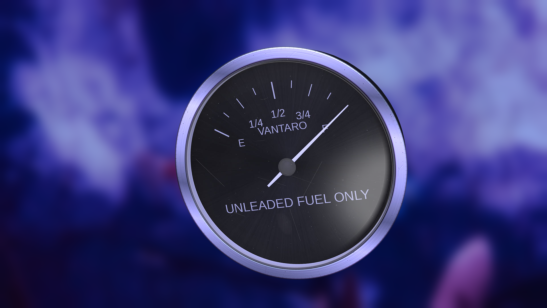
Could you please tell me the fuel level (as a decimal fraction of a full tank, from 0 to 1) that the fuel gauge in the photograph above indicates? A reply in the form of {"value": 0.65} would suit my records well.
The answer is {"value": 1}
